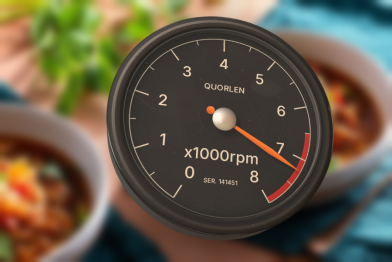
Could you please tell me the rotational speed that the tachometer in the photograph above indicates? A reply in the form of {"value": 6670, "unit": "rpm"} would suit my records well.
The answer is {"value": 7250, "unit": "rpm"}
